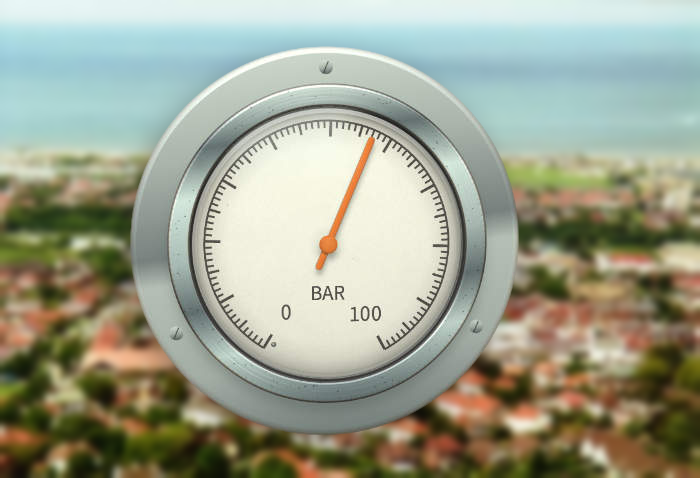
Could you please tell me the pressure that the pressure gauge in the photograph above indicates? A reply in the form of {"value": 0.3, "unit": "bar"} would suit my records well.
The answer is {"value": 57, "unit": "bar"}
